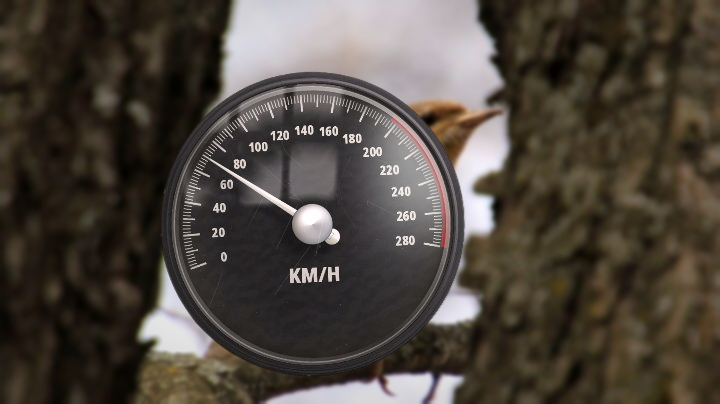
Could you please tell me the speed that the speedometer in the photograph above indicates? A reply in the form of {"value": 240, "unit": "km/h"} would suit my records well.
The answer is {"value": 70, "unit": "km/h"}
